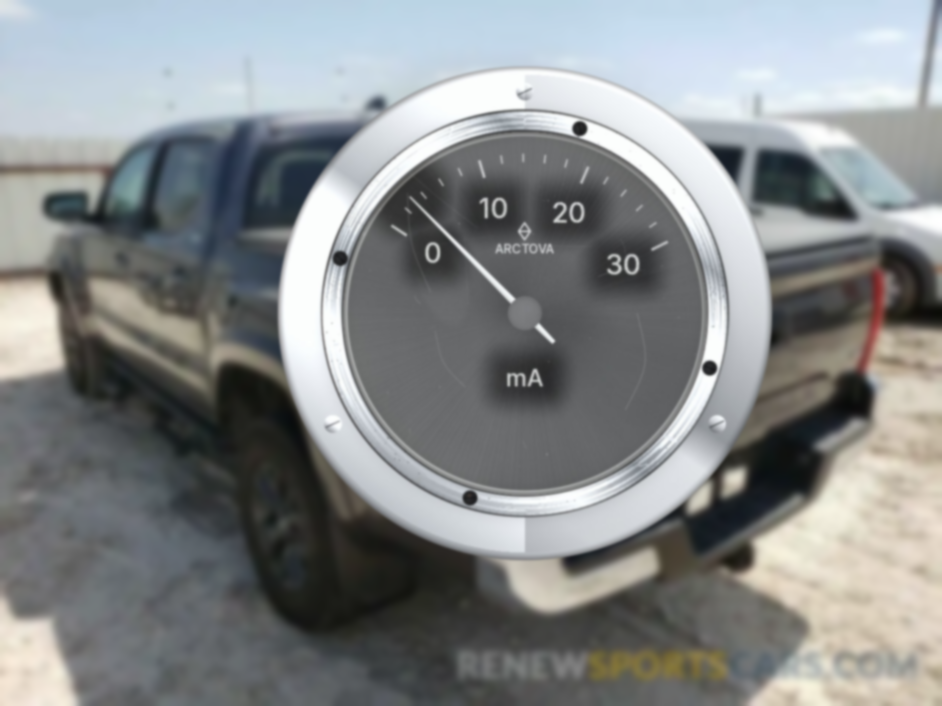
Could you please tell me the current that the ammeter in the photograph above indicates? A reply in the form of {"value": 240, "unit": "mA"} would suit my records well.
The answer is {"value": 3, "unit": "mA"}
